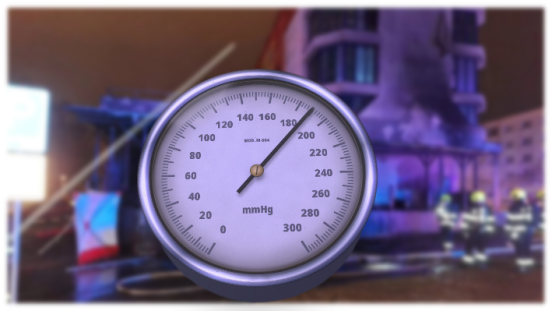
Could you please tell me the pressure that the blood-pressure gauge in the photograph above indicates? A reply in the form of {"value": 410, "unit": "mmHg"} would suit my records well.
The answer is {"value": 190, "unit": "mmHg"}
